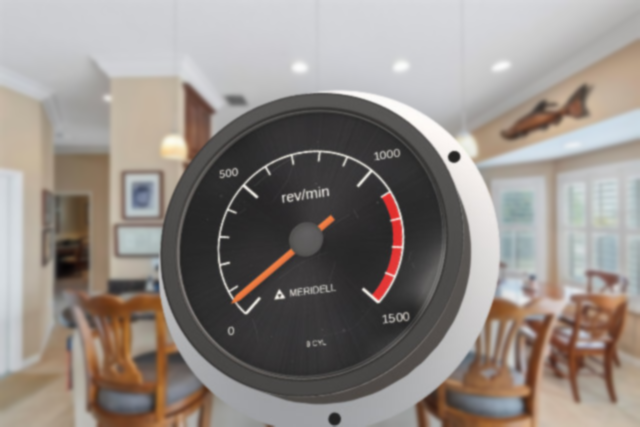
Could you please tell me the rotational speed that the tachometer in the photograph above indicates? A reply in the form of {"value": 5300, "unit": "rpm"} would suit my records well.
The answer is {"value": 50, "unit": "rpm"}
